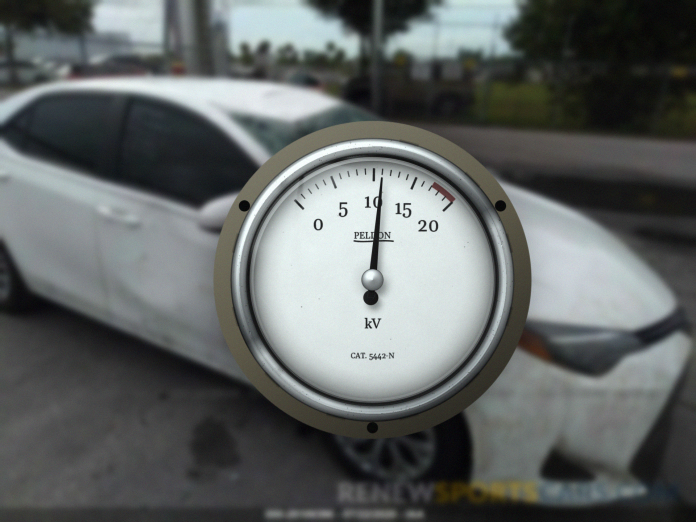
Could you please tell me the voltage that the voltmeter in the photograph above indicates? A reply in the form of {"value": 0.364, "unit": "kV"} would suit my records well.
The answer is {"value": 11, "unit": "kV"}
